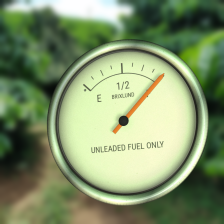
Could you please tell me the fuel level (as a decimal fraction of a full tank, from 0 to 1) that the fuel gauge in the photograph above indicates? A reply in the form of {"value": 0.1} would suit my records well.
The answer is {"value": 1}
